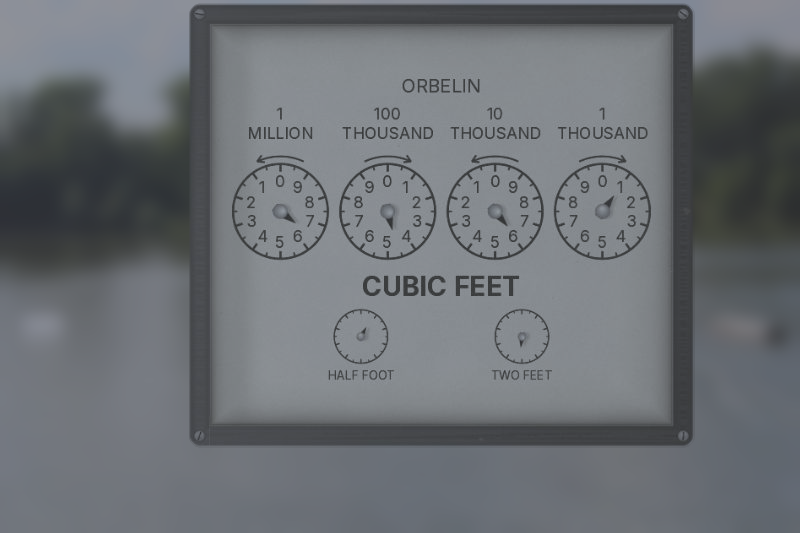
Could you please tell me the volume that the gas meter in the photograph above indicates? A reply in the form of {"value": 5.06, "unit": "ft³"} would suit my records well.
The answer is {"value": 646100, "unit": "ft³"}
